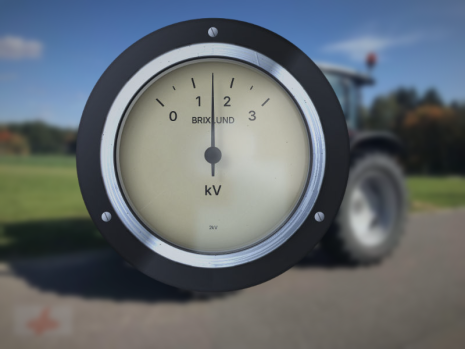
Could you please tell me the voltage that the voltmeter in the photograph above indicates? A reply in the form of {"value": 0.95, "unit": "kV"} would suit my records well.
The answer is {"value": 1.5, "unit": "kV"}
